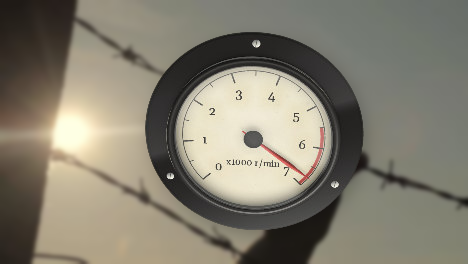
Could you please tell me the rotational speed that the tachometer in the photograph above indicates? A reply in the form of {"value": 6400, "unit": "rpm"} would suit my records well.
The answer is {"value": 6750, "unit": "rpm"}
